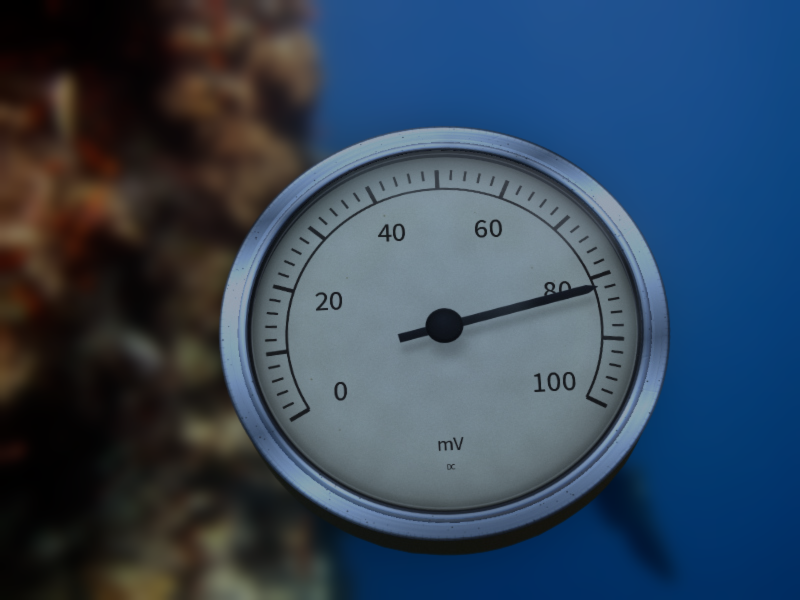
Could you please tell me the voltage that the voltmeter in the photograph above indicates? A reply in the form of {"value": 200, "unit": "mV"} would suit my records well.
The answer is {"value": 82, "unit": "mV"}
